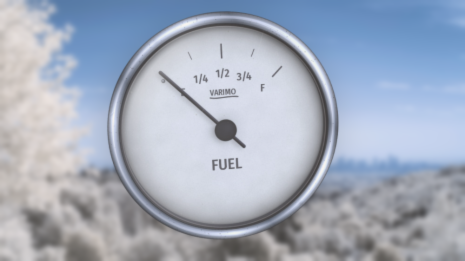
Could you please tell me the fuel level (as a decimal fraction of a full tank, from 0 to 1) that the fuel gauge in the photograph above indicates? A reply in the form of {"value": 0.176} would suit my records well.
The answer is {"value": 0}
